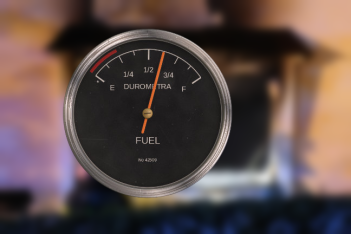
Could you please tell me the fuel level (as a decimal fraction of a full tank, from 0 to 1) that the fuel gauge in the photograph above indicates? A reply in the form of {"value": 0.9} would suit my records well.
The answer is {"value": 0.625}
